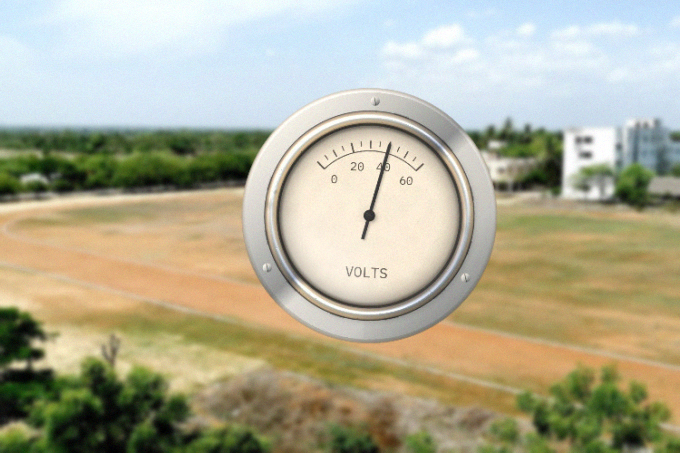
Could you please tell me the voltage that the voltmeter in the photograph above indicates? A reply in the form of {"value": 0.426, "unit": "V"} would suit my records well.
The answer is {"value": 40, "unit": "V"}
